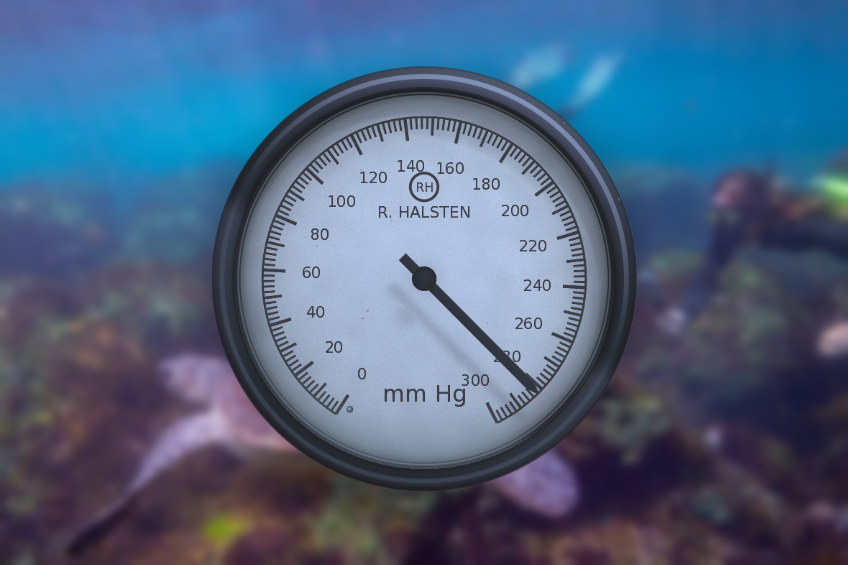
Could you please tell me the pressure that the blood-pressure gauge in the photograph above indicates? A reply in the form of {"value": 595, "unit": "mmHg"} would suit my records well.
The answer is {"value": 282, "unit": "mmHg"}
